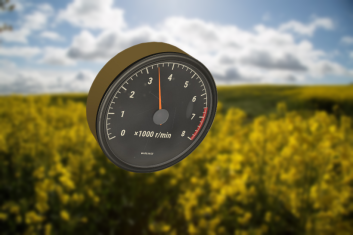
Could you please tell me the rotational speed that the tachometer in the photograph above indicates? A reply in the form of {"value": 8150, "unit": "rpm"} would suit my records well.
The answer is {"value": 3400, "unit": "rpm"}
